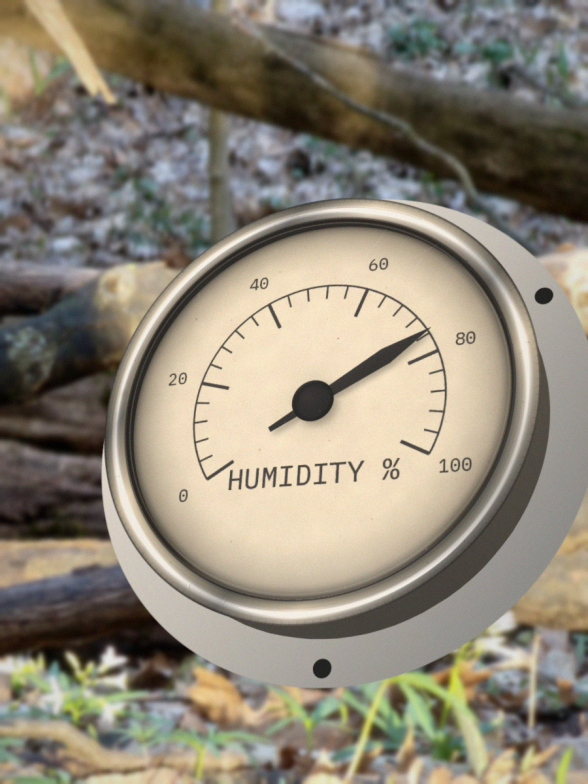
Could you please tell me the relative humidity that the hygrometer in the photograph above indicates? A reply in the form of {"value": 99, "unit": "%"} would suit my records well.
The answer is {"value": 76, "unit": "%"}
